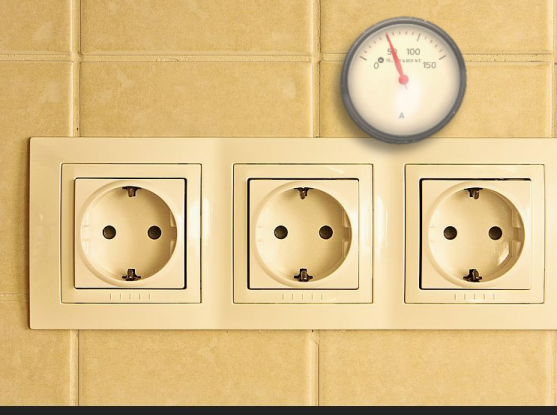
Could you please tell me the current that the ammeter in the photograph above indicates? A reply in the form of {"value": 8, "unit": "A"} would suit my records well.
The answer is {"value": 50, "unit": "A"}
